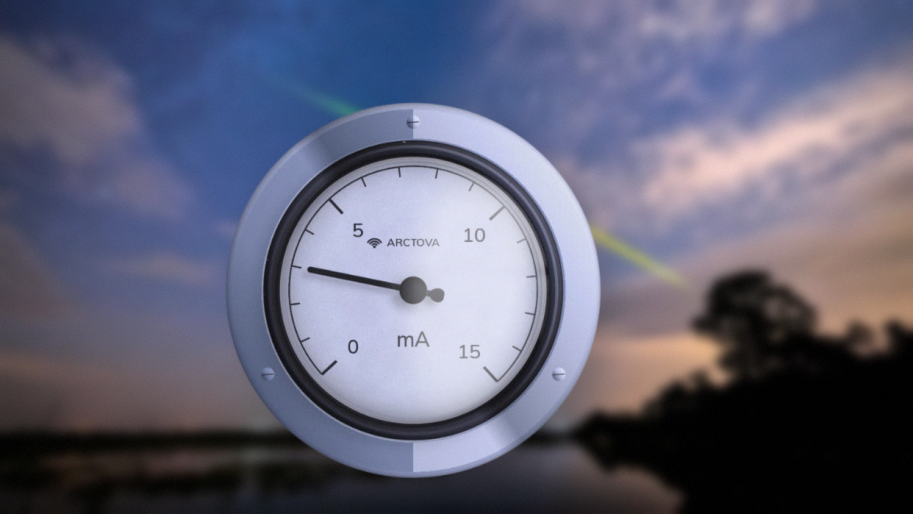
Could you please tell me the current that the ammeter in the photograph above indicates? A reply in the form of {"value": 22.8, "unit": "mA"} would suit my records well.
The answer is {"value": 3, "unit": "mA"}
